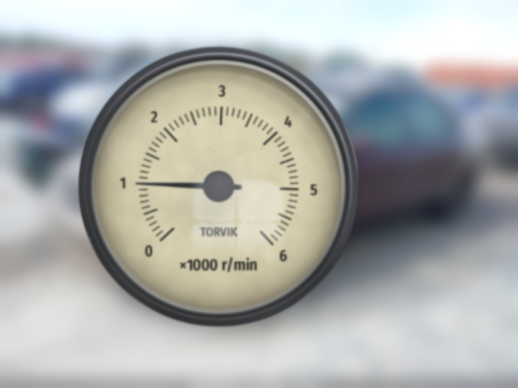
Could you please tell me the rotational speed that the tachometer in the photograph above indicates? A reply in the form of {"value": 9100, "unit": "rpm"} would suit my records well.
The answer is {"value": 1000, "unit": "rpm"}
